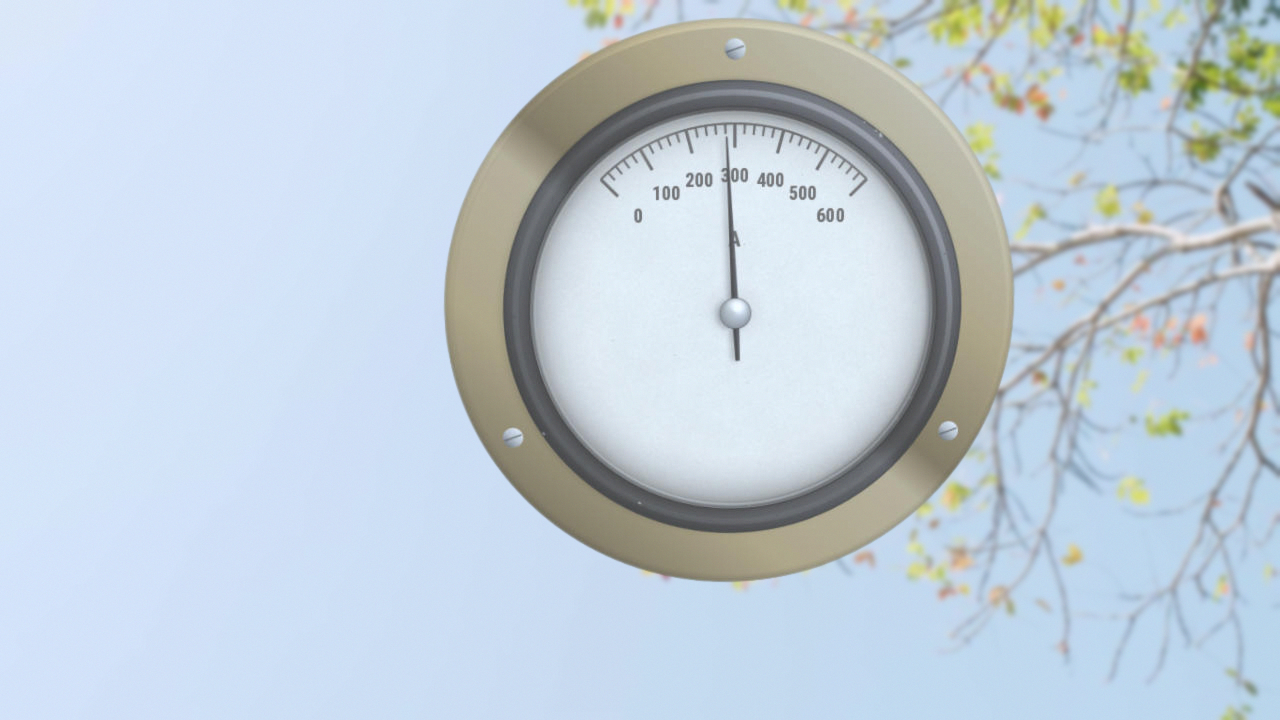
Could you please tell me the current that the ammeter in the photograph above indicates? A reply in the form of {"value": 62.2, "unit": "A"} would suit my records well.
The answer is {"value": 280, "unit": "A"}
